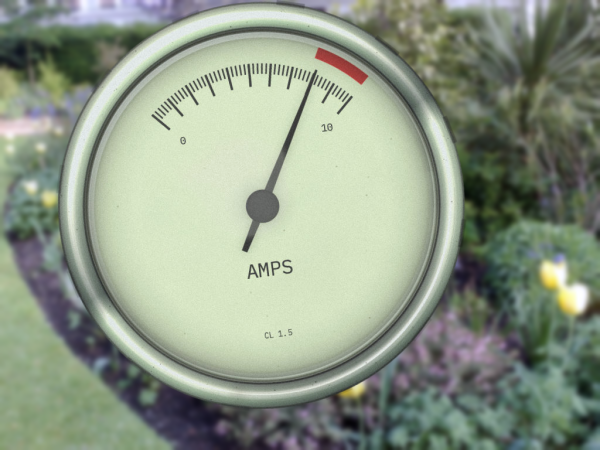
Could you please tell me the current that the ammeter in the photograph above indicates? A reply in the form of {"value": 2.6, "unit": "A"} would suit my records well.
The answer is {"value": 8, "unit": "A"}
